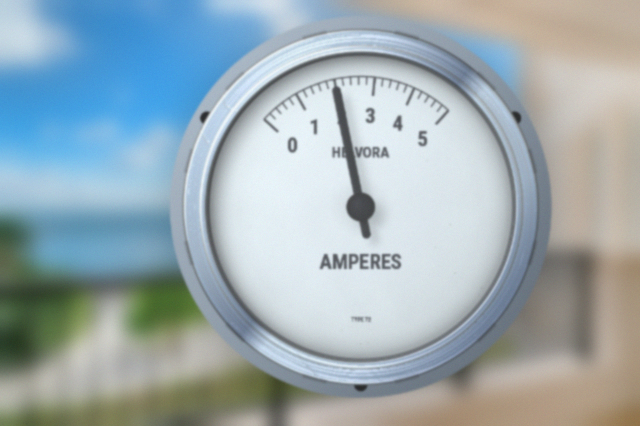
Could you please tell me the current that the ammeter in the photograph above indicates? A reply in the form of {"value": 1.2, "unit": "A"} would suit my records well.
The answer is {"value": 2, "unit": "A"}
